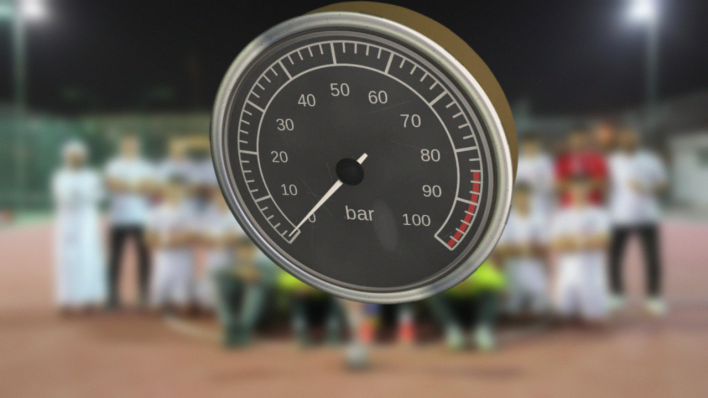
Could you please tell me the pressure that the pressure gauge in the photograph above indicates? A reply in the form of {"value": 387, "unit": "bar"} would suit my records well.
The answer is {"value": 1, "unit": "bar"}
